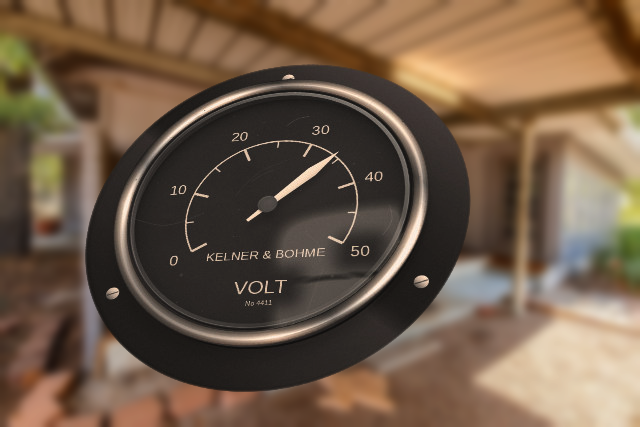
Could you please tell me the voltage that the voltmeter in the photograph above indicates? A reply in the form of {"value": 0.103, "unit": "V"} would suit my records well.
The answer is {"value": 35, "unit": "V"}
